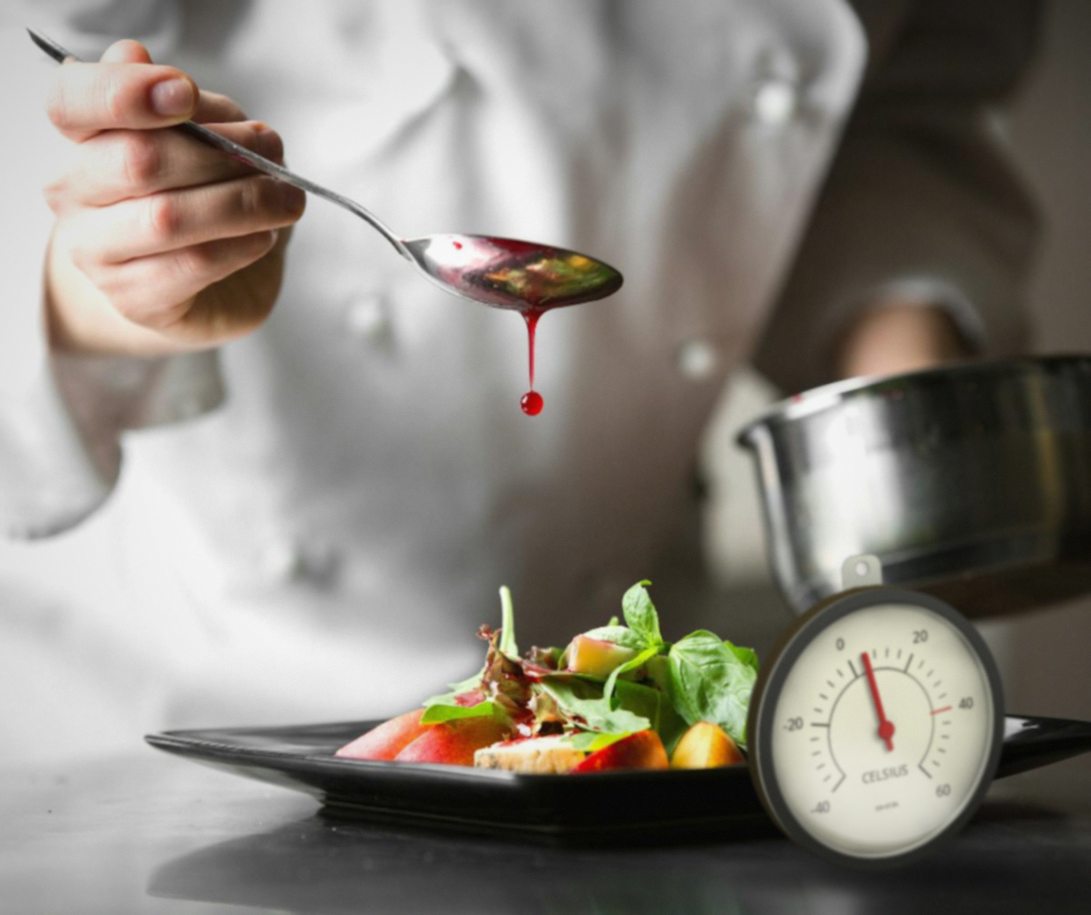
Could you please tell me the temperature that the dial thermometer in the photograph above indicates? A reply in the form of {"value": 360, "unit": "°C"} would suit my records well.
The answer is {"value": 4, "unit": "°C"}
